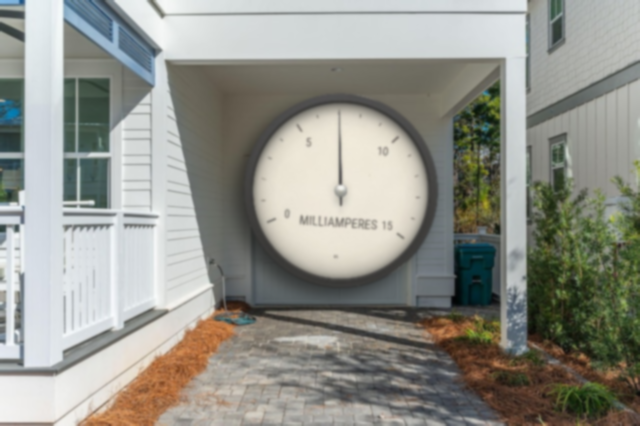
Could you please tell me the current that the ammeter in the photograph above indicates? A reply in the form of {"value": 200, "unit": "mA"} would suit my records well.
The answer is {"value": 7, "unit": "mA"}
